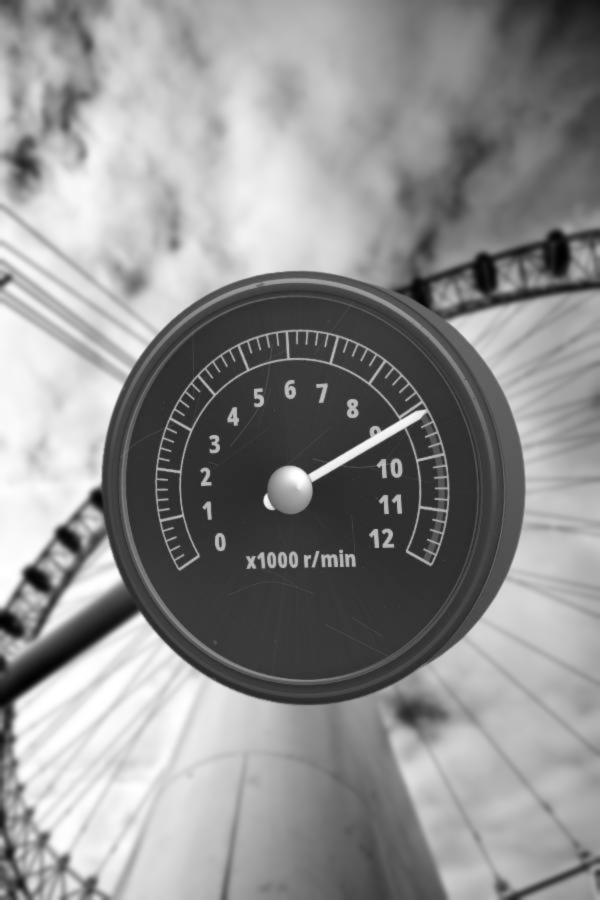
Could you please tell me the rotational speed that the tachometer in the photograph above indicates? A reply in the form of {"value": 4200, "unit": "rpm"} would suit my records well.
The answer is {"value": 9200, "unit": "rpm"}
